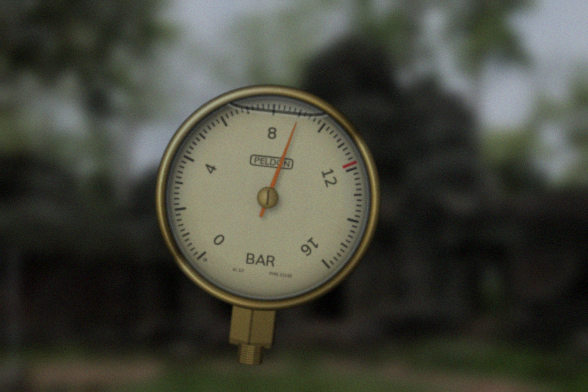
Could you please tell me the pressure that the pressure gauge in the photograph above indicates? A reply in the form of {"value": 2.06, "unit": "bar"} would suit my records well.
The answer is {"value": 9, "unit": "bar"}
